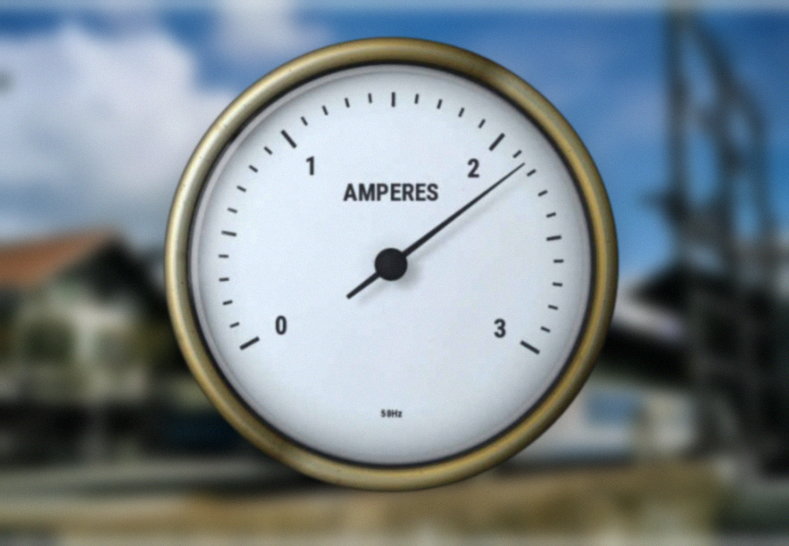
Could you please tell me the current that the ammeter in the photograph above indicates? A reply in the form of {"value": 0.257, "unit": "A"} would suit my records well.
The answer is {"value": 2.15, "unit": "A"}
